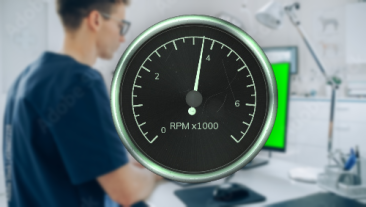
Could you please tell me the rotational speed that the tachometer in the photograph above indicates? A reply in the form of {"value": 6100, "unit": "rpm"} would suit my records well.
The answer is {"value": 3750, "unit": "rpm"}
